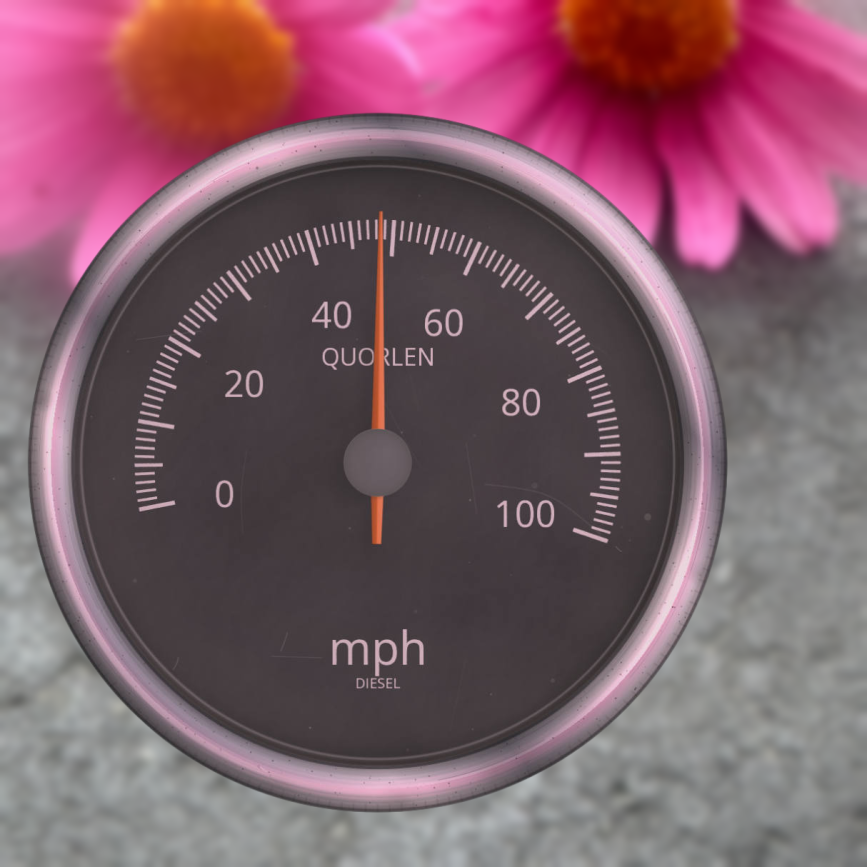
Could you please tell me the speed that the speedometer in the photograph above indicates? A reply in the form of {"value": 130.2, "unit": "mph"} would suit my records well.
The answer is {"value": 48.5, "unit": "mph"}
